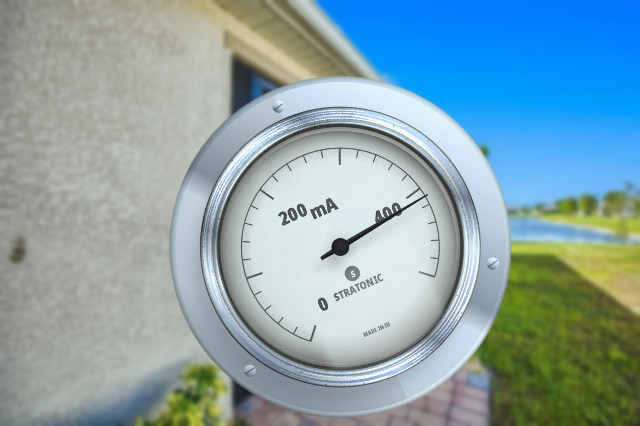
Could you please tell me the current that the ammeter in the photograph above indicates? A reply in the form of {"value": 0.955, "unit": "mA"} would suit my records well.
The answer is {"value": 410, "unit": "mA"}
